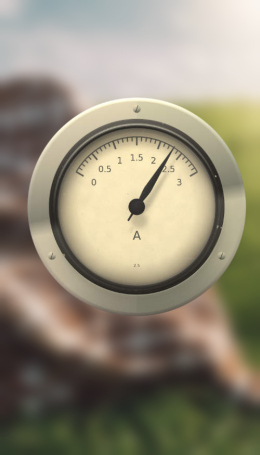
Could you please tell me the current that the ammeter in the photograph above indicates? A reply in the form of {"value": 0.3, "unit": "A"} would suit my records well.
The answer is {"value": 2.3, "unit": "A"}
